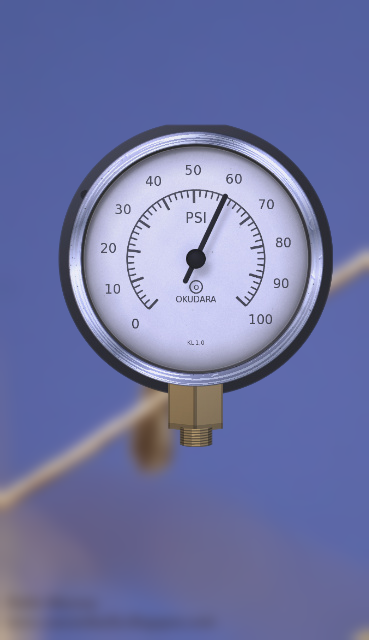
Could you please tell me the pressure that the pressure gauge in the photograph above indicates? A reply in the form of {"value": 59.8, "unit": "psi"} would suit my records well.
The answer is {"value": 60, "unit": "psi"}
